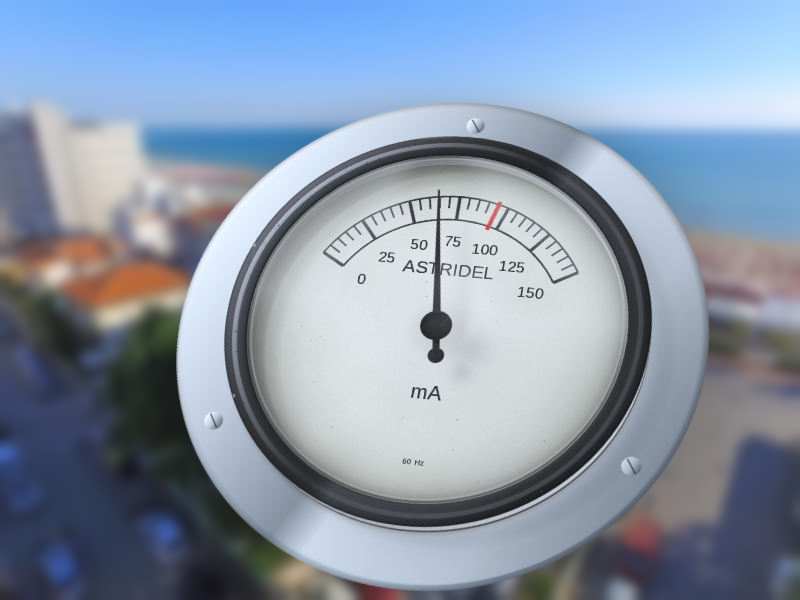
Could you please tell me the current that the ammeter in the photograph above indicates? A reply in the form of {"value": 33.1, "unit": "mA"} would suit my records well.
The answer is {"value": 65, "unit": "mA"}
